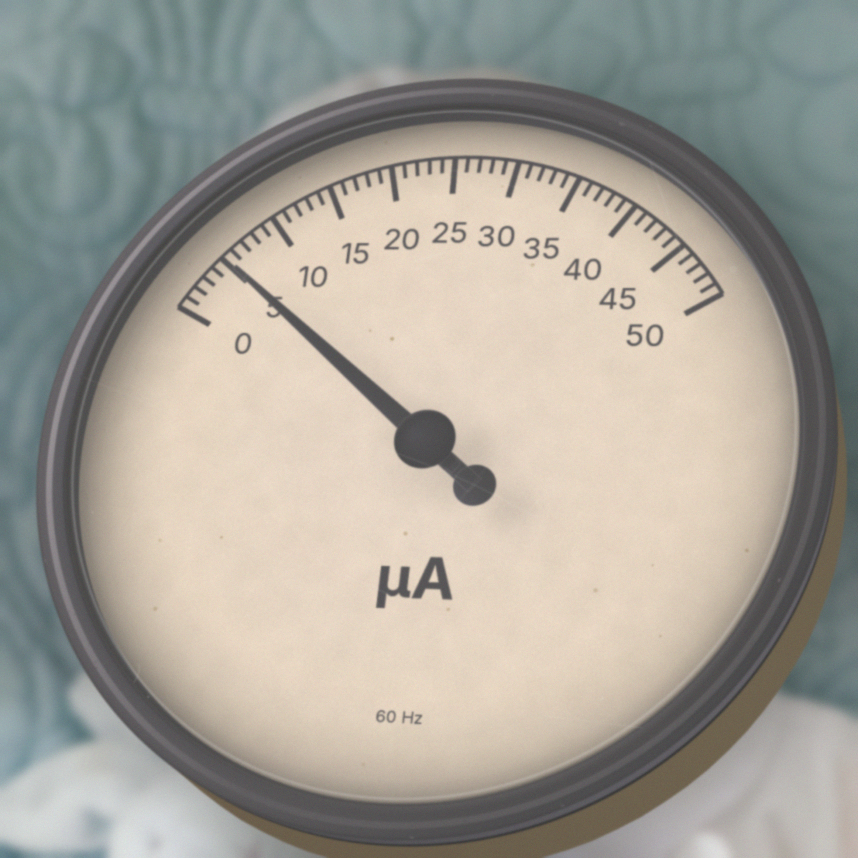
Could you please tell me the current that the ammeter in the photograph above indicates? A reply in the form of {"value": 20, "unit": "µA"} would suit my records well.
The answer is {"value": 5, "unit": "µA"}
